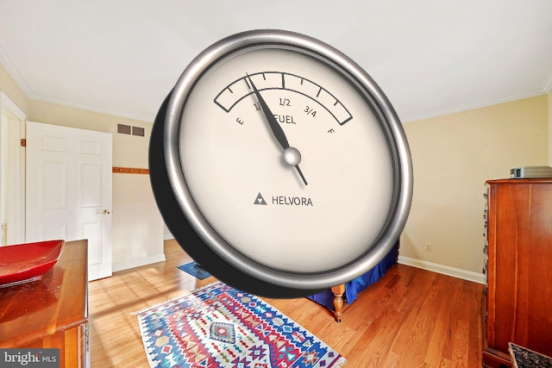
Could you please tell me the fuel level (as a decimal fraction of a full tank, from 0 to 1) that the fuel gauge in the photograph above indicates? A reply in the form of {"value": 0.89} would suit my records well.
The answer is {"value": 0.25}
